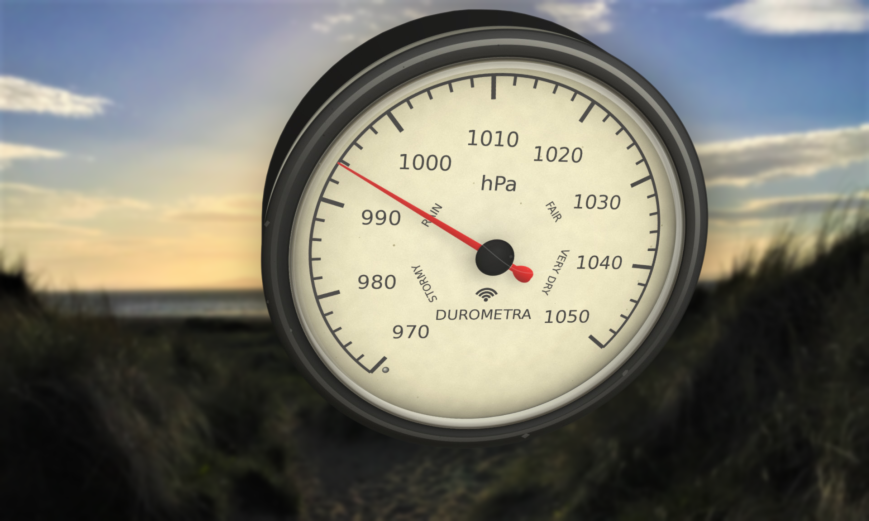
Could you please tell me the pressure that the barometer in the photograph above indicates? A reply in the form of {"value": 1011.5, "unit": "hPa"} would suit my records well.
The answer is {"value": 994, "unit": "hPa"}
